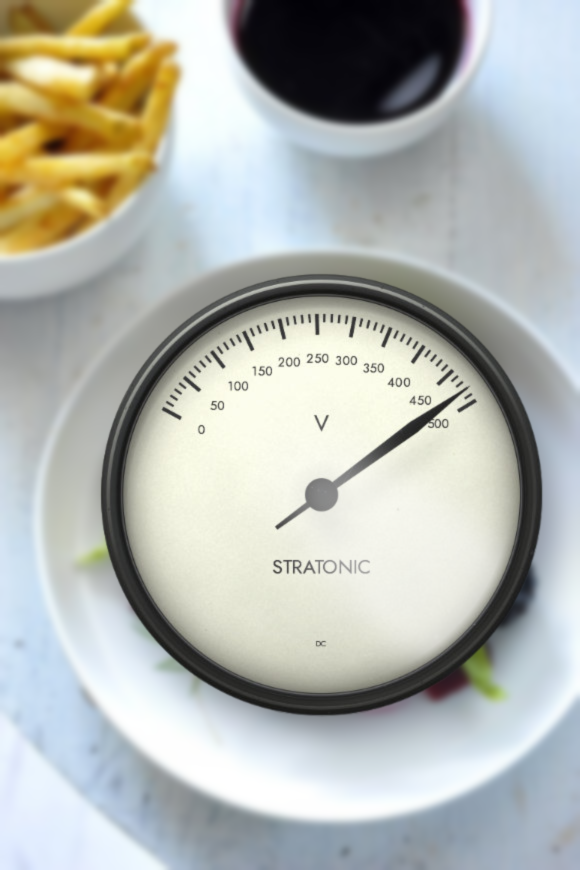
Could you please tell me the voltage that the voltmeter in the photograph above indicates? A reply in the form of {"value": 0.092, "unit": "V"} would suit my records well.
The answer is {"value": 480, "unit": "V"}
